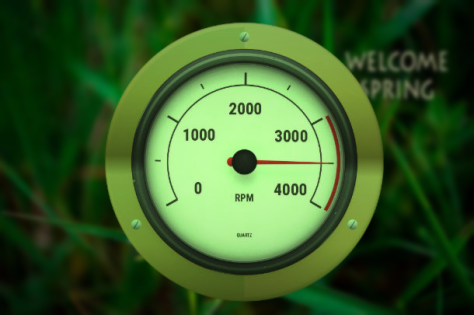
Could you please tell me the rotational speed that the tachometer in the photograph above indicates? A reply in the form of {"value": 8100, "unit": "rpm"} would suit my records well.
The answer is {"value": 3500, "unit": "rpm"}
